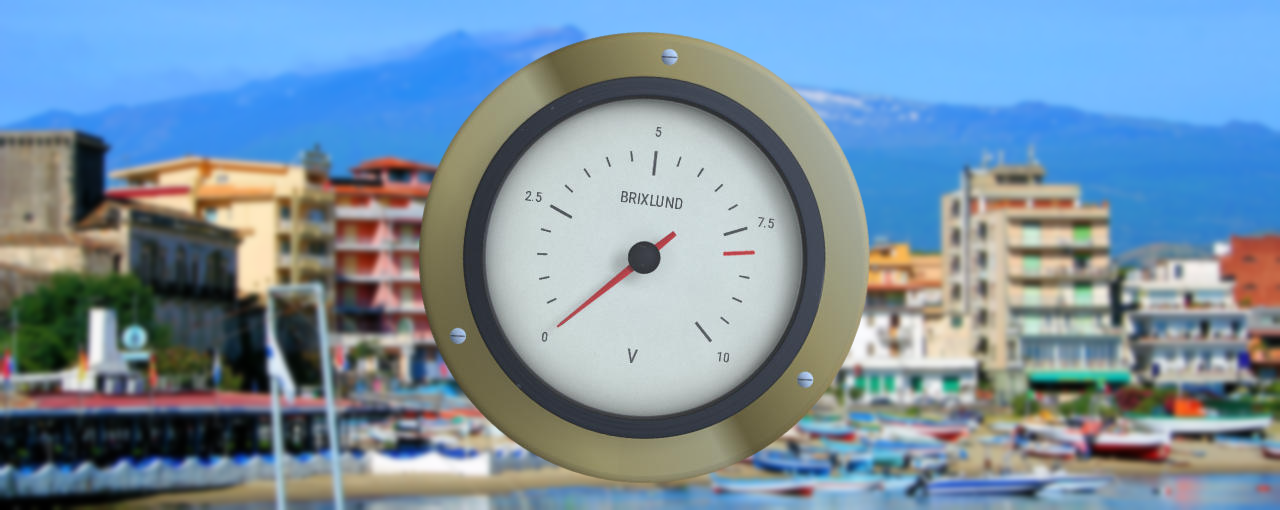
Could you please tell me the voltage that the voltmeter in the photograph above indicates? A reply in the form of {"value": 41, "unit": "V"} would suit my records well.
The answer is {"value": 0, "unit": "V"}
